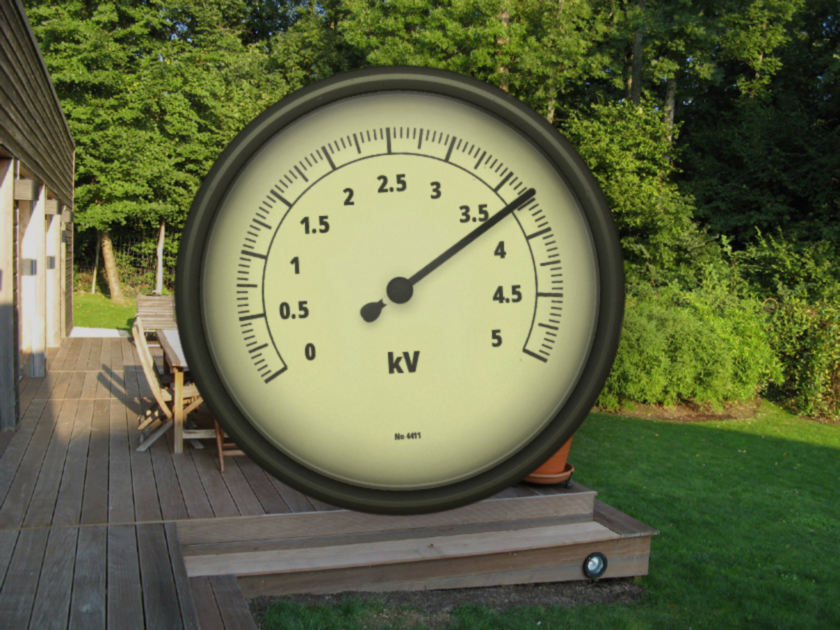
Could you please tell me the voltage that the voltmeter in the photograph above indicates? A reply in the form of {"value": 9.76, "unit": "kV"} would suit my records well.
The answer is {"value": 3.7, "unit": "kV"}
